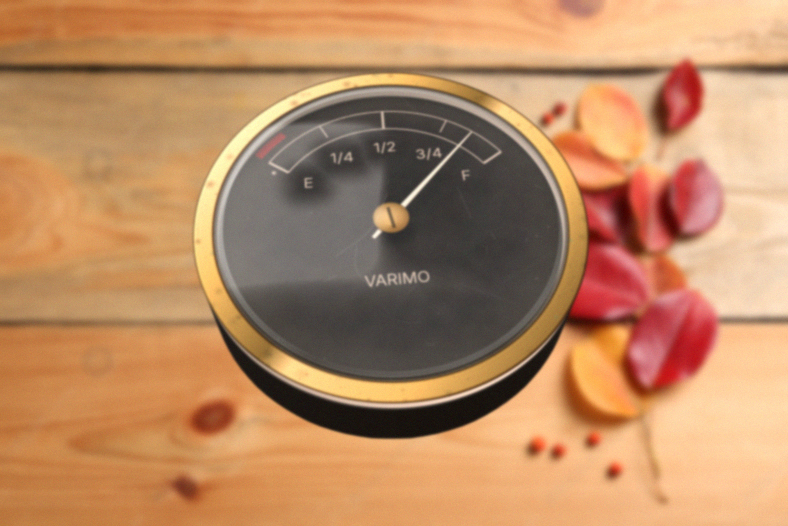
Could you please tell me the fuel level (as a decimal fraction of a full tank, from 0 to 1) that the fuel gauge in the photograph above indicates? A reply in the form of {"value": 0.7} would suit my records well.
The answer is {"value": 0.875}
